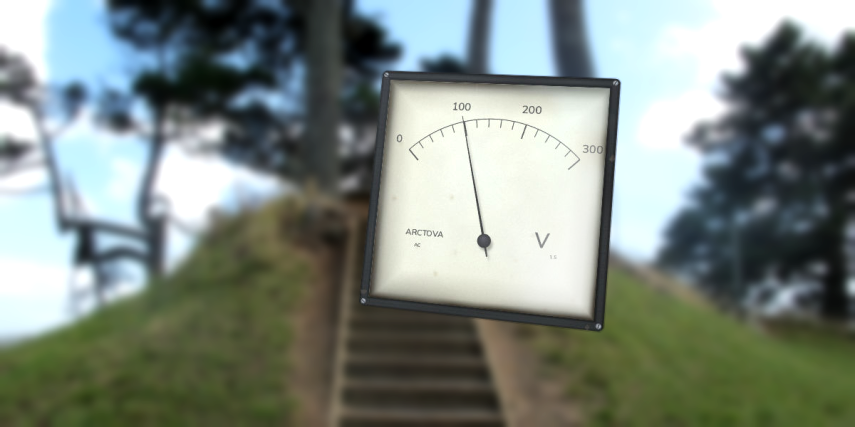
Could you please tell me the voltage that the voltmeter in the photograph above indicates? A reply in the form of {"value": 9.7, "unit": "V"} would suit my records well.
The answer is {"value": 100, "unit": "V"}
